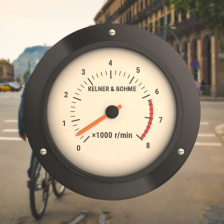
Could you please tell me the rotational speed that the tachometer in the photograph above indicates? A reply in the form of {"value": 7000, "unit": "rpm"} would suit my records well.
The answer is {"value": 400, "unit": "rpm"}
